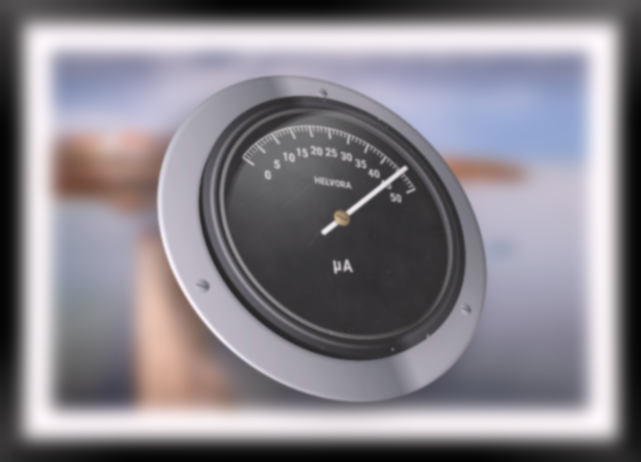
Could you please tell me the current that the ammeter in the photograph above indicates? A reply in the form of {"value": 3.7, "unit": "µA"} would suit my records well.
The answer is {"value": 45, "unit": "µA"}
